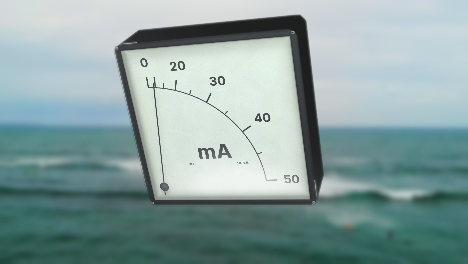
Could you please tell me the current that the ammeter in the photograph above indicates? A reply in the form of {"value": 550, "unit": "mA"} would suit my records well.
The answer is {"value": 10, "unit": "mA"}
